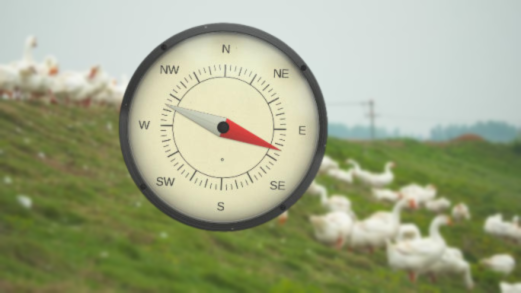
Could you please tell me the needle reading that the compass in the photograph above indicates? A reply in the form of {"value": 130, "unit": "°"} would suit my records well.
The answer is {"value": 110, "unit": "°"}
